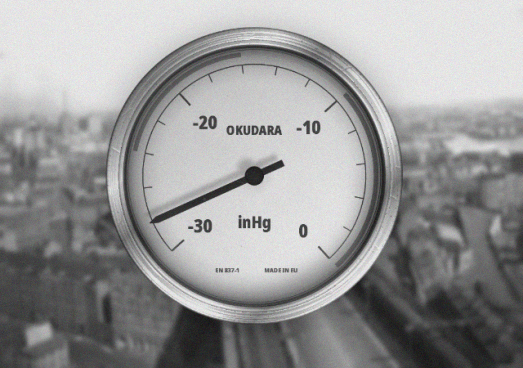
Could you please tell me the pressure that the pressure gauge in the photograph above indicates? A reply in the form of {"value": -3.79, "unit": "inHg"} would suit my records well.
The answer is {"value": -28, "unit": "inHg"}
